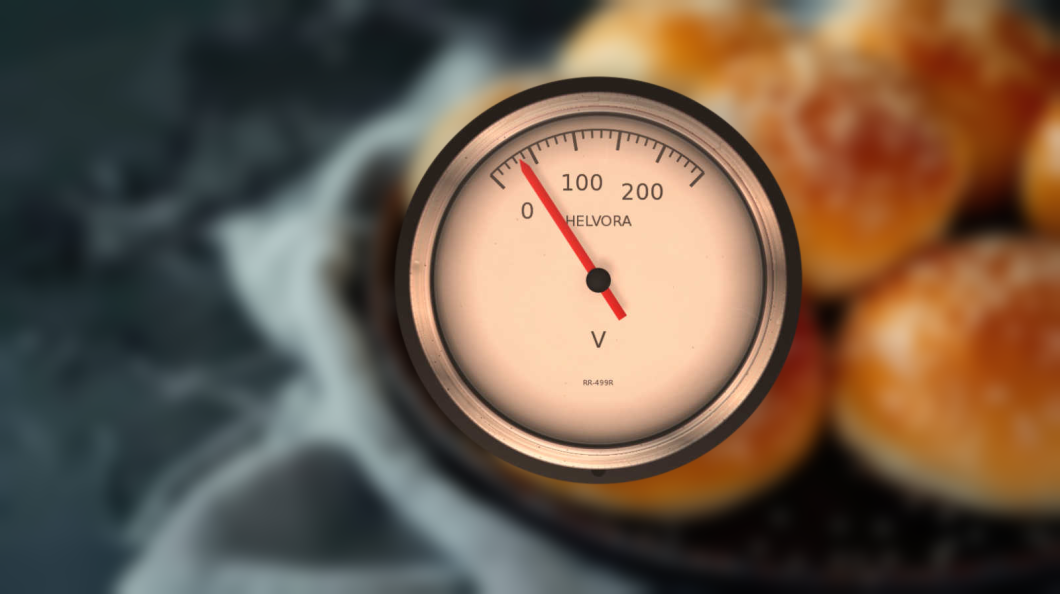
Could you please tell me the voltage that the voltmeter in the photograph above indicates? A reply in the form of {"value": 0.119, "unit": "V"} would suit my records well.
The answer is {"value": 35, "unit": "V"}
